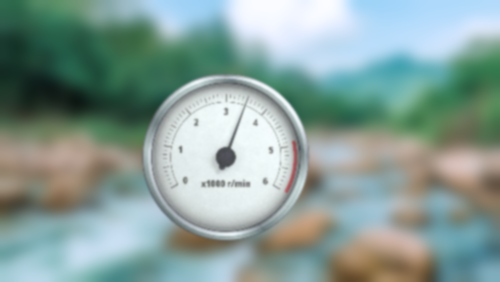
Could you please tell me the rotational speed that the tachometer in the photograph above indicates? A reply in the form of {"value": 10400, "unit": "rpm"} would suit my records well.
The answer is {"value": 3500, "unit": "rpm"}
